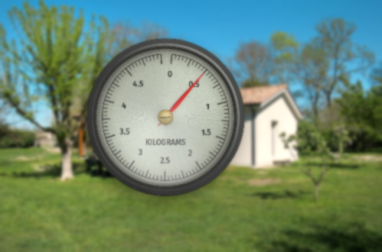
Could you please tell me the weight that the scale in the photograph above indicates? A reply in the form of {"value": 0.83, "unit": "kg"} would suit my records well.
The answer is {"value": 0.5, "unit": "kg"}
